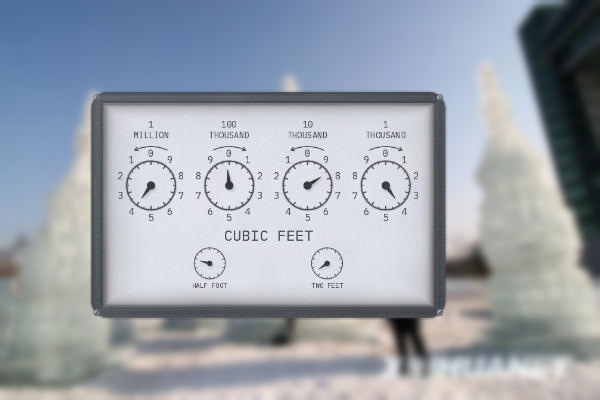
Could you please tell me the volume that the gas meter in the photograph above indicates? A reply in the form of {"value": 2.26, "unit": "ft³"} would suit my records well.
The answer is {"value": 398400, "unit": "ft³"}
